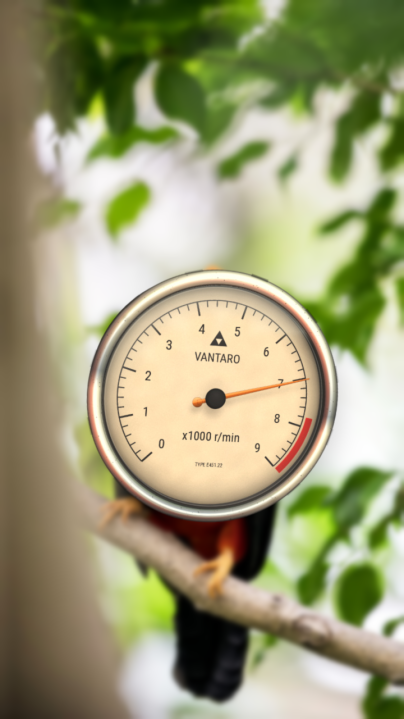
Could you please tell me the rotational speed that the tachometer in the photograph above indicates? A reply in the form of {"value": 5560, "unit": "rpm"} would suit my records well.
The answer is {"value": 7000, "unit": "rpm"}
